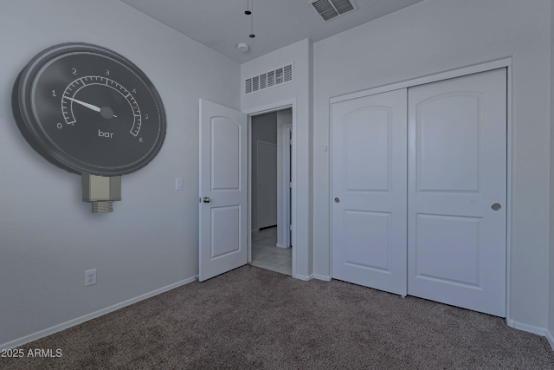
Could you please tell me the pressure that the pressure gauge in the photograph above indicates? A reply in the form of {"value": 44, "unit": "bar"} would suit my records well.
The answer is {"value": 1, "unit": "bar"}
